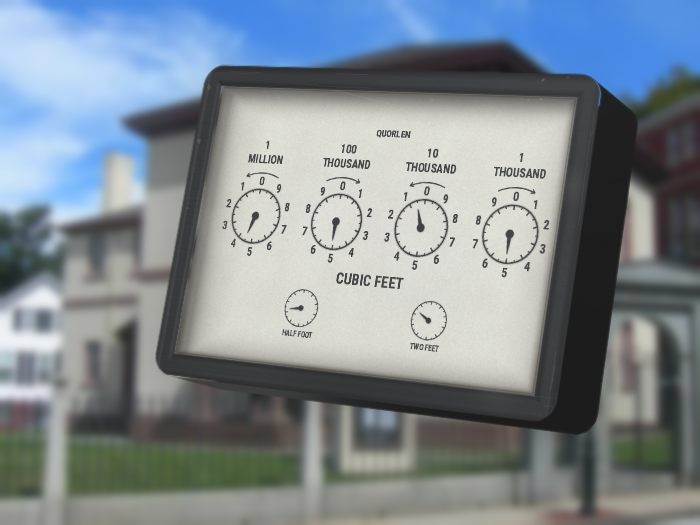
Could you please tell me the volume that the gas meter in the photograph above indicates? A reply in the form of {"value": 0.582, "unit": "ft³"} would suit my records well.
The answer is {"value": 450500, "unit": "ft³"}
